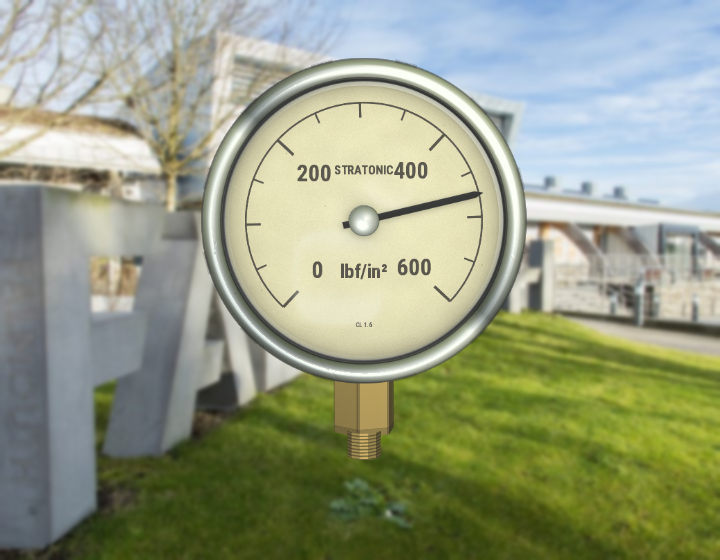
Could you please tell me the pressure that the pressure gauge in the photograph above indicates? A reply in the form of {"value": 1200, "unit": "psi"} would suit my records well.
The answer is {"value": 475, "unit": "psi"}
